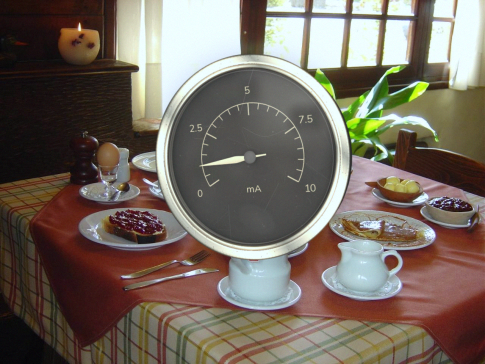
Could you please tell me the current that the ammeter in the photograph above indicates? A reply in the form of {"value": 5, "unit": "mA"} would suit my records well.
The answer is {"value": 1, "unit": "mA"}
